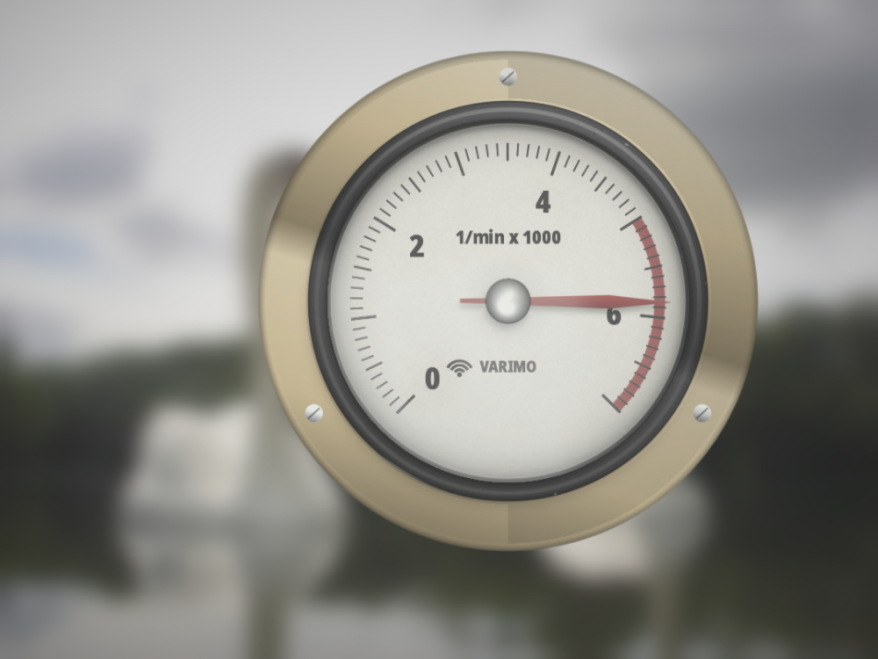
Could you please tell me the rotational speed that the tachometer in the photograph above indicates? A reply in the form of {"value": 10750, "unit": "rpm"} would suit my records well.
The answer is {"value": 5850, "unit": "rpm"}
